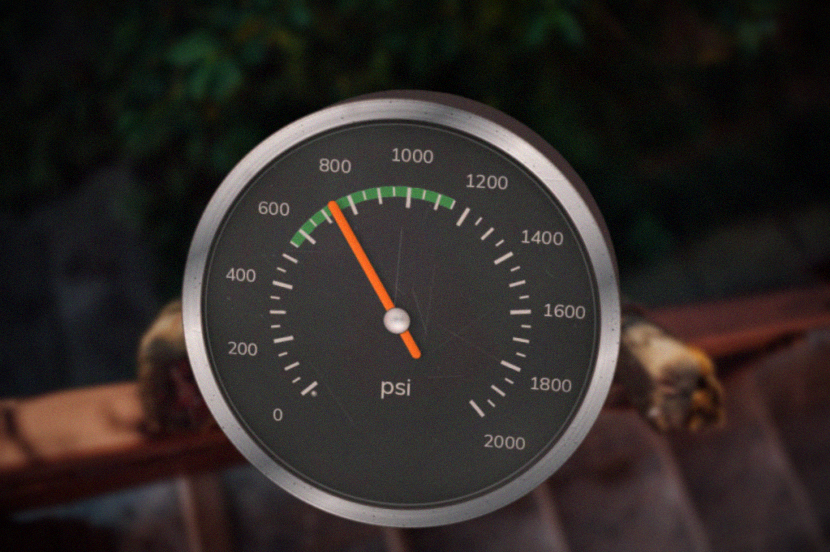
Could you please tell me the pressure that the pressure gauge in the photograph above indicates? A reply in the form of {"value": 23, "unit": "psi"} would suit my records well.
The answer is {"value": 750, "unit": "psi"}
